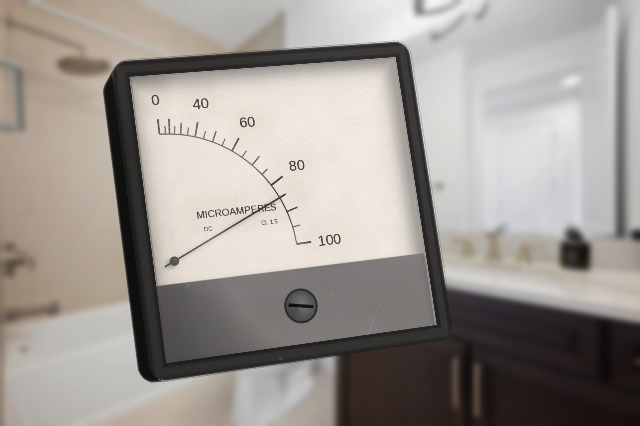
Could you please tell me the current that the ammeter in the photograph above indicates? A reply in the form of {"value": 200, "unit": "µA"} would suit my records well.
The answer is {"value": 85, "unit": "µA"}
